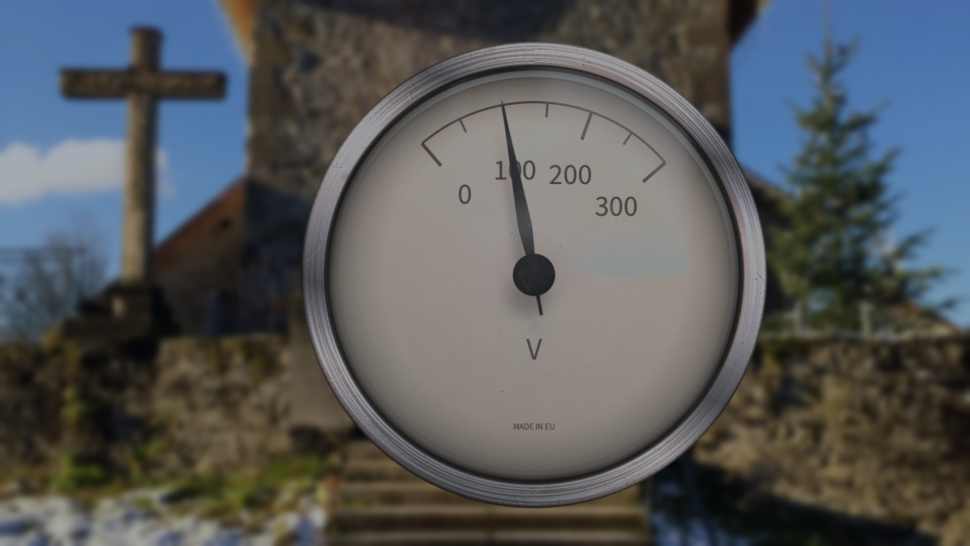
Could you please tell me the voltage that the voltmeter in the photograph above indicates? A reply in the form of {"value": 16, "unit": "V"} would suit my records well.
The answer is {"value": 100, "unit": "V"}
